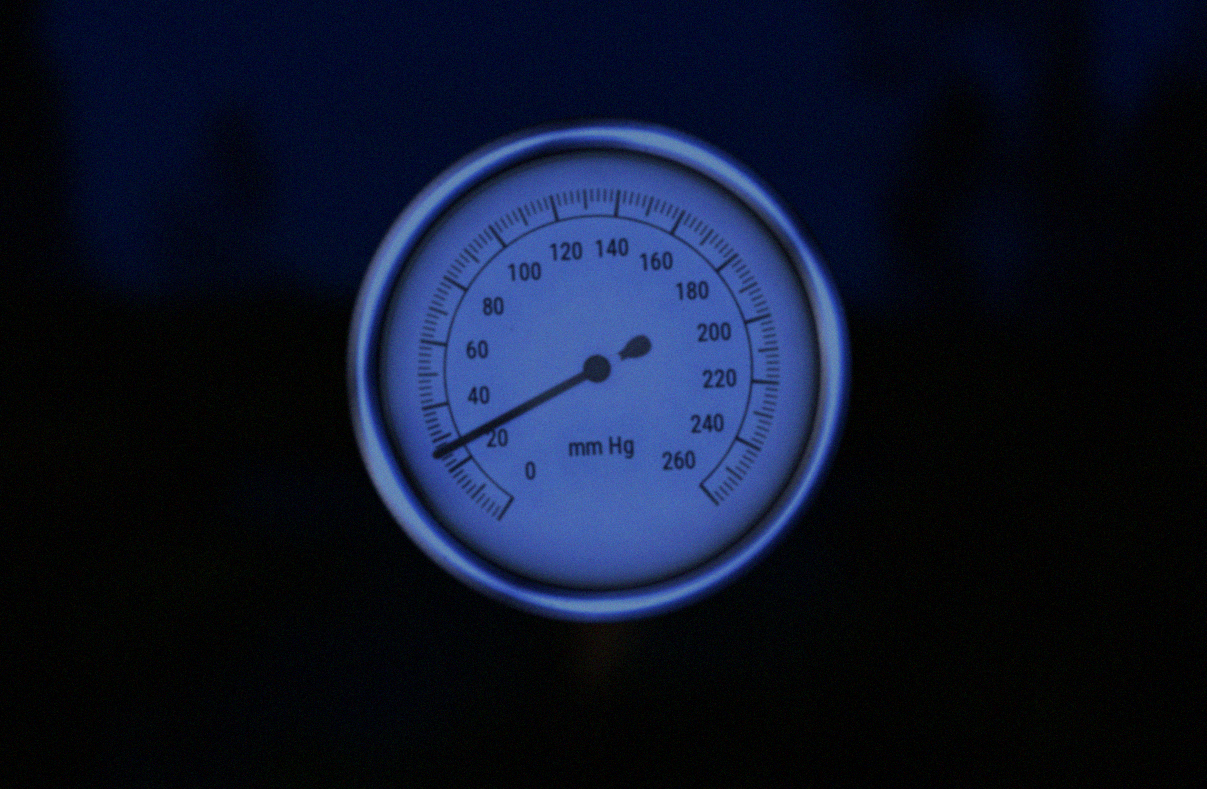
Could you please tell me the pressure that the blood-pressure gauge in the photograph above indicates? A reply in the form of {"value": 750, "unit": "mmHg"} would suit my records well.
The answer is {"value": 26, "unit": "mmHg"}
